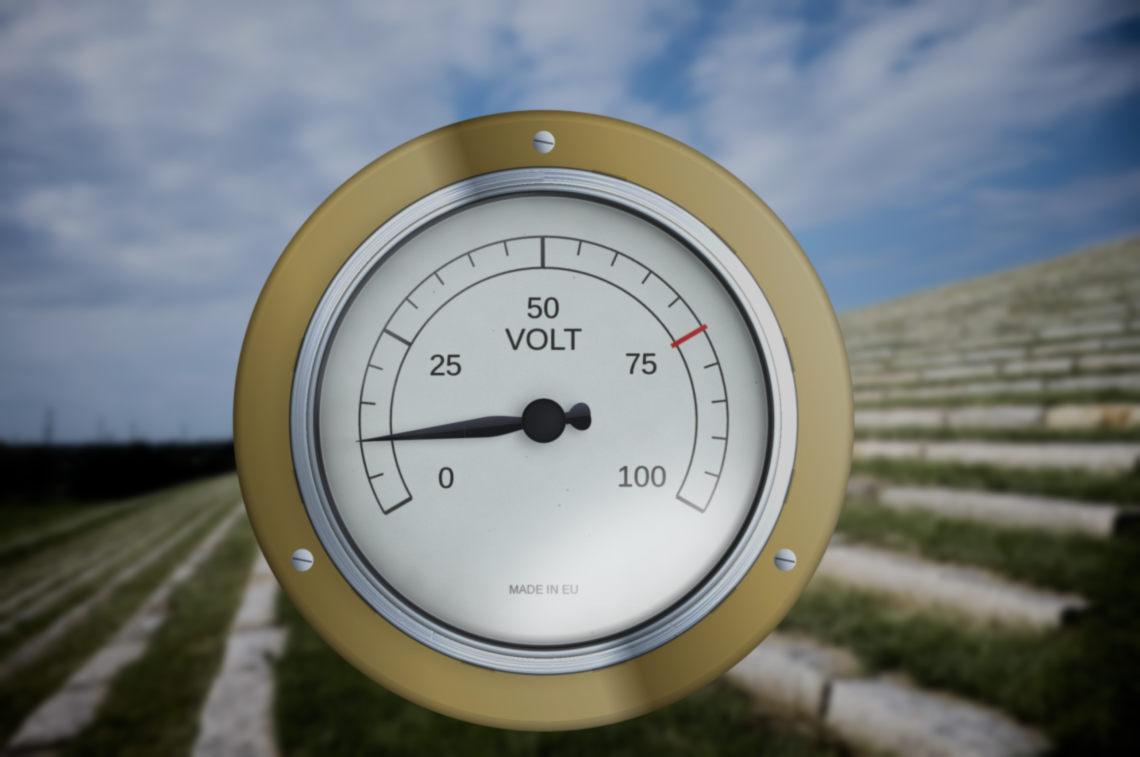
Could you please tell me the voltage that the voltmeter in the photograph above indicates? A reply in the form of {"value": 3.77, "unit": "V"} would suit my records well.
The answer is {"value": 10, "unit": "V"}
